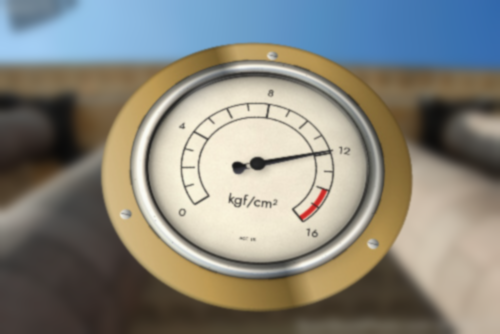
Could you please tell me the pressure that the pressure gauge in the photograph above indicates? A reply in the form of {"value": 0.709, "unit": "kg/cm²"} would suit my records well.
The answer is {"value": 12, "unit": "kg/cm²"}
